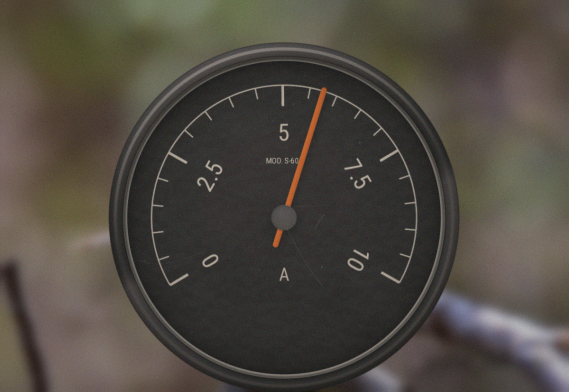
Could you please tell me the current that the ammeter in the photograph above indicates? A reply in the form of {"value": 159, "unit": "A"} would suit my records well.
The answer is {"value": 5.75, "unit": "A"}
